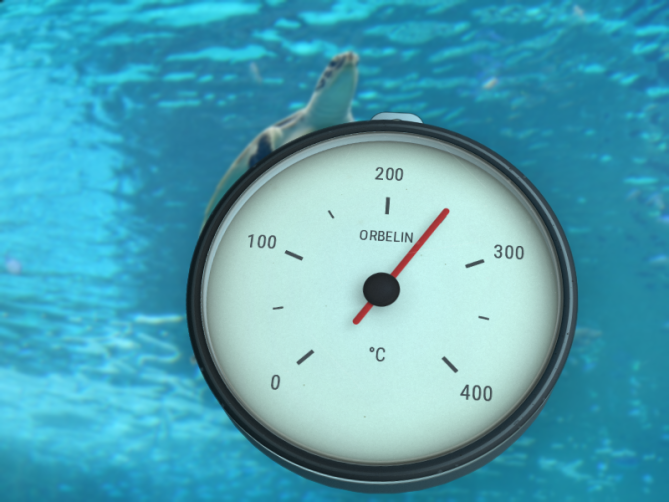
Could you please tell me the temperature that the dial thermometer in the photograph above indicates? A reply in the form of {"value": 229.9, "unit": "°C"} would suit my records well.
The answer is {"value": 250, "unit": "°C"}
